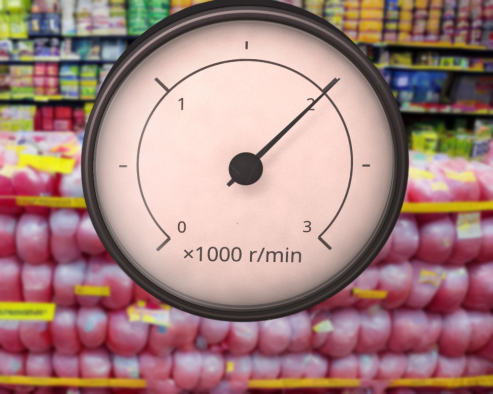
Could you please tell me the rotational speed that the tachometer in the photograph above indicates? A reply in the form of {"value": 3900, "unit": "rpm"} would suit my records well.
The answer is {"value": 2000, "unit": "rpm"}
